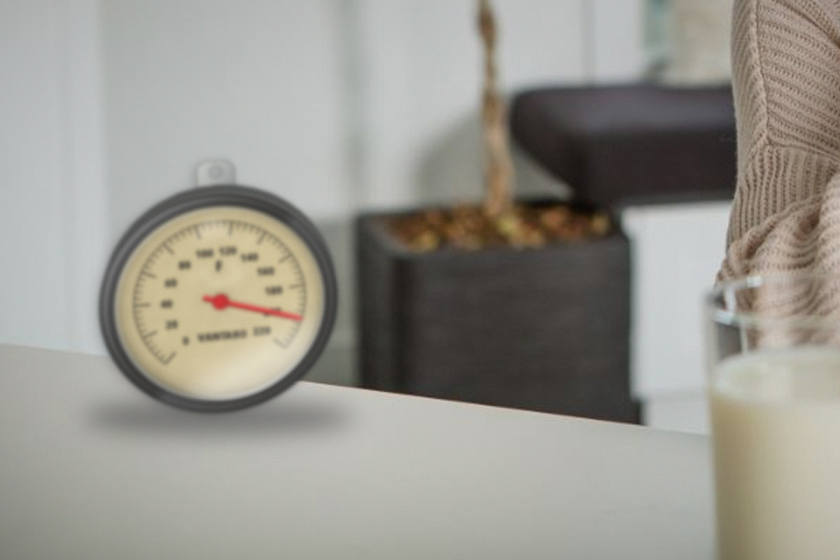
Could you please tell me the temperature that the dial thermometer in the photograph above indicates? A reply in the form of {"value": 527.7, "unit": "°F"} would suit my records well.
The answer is {"value": 200, "unit": "°F"}
